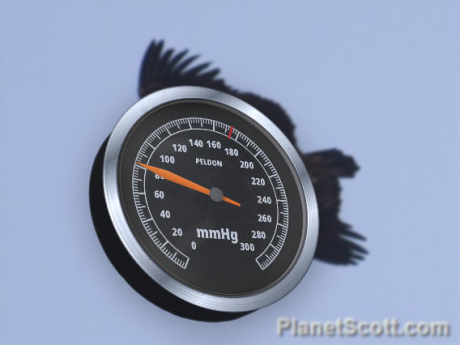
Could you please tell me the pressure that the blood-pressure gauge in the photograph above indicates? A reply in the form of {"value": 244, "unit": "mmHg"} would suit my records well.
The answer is {"value": 80, "unit": "mmHg"}
